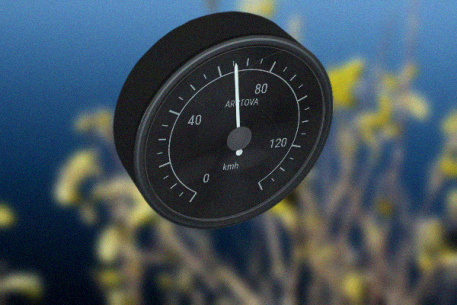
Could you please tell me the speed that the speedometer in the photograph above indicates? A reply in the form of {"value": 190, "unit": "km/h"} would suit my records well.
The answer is {"value": 65, "unit": "km/h"}
